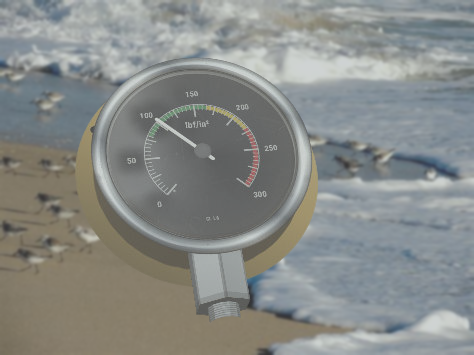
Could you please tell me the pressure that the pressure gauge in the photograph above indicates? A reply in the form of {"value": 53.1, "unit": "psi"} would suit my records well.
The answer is {"value": 100, "unit": "psi"}
